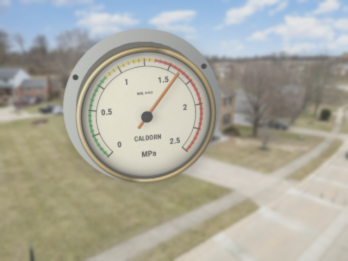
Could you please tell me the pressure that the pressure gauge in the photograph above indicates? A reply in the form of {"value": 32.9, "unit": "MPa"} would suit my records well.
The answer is {"value": 1.6, "unit": "MPa"}
